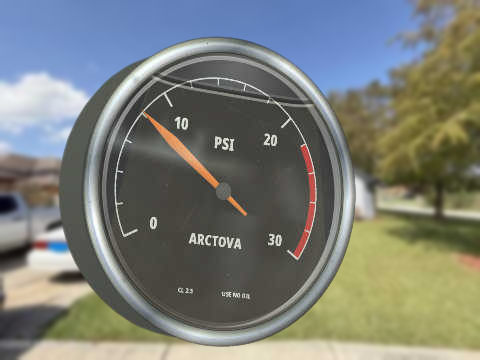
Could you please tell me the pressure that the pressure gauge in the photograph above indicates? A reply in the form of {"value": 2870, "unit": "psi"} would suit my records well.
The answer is {"value": 8, "unit": "psi"}
